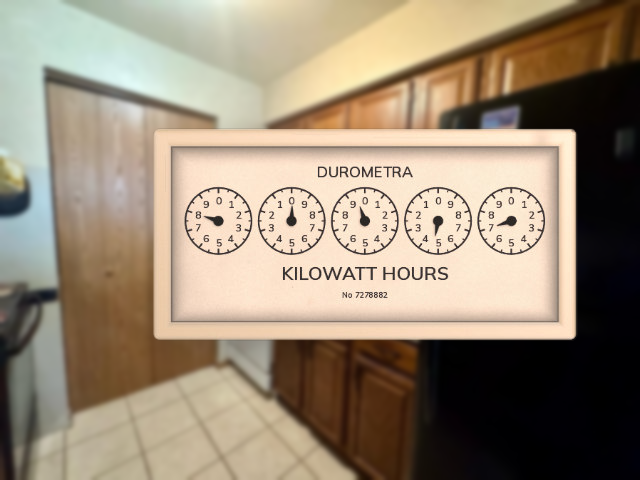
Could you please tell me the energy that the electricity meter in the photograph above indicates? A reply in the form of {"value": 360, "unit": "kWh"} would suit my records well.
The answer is {"value": 79947, "unit": "kWh"}
